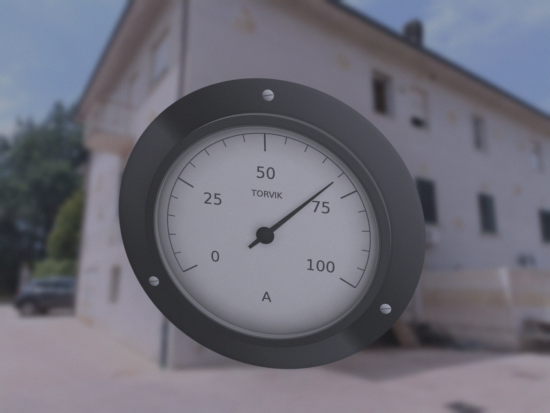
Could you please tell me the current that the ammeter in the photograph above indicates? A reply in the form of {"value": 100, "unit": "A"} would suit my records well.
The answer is {"value": 70, "unit": "A"}
